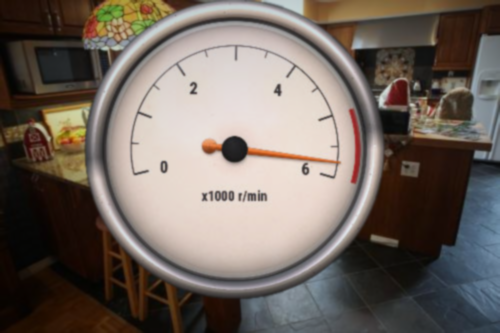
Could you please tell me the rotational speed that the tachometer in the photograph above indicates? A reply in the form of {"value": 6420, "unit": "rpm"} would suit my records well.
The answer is {"value": 5750, "unit": "rpm"}
